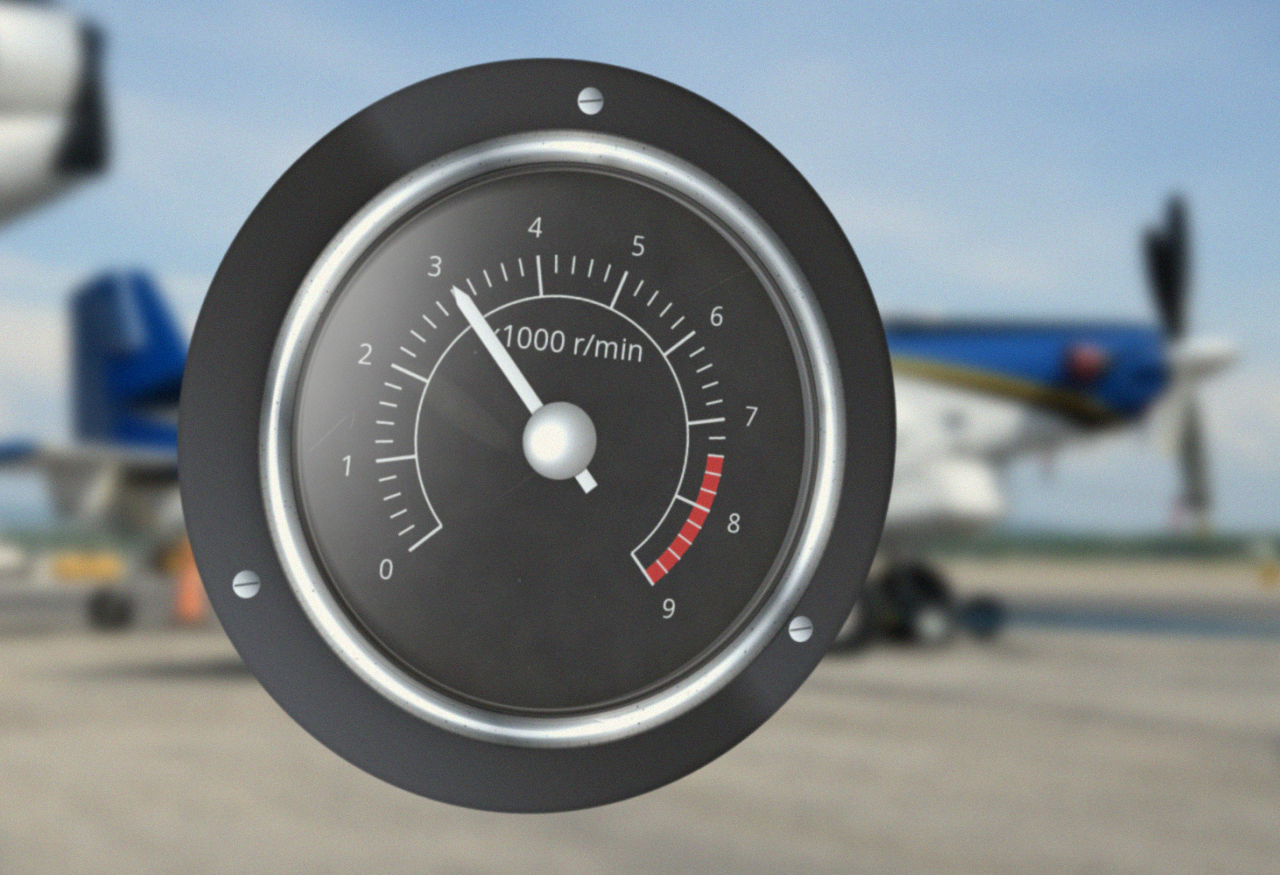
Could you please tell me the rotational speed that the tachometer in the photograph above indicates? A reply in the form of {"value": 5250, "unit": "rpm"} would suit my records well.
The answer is {"value": 3000, "unit": "rpm"}
